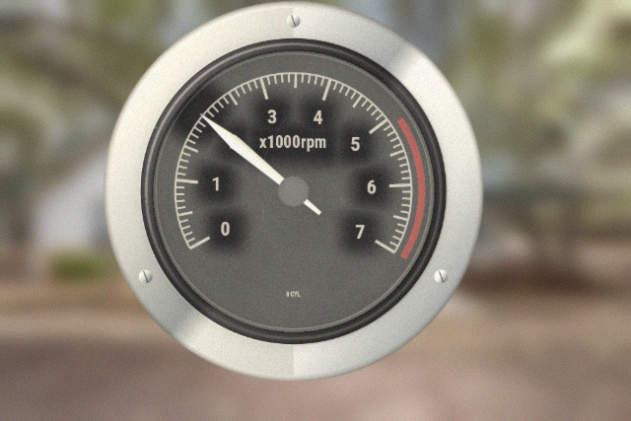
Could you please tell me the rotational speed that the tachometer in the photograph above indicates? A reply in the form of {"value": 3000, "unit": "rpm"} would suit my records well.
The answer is {"value": 2000, "unit": "rpm"}
